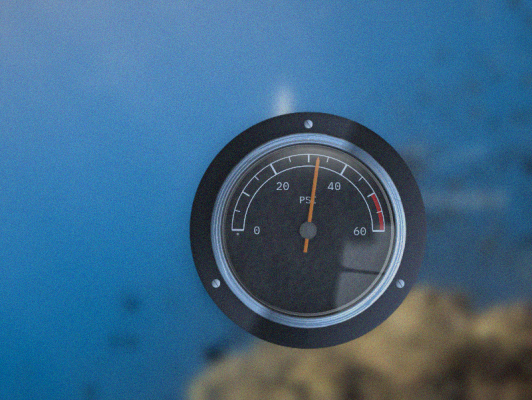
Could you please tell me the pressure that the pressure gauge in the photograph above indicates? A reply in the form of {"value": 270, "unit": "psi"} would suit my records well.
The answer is {"value": 32.5, "unit": "psi"}
